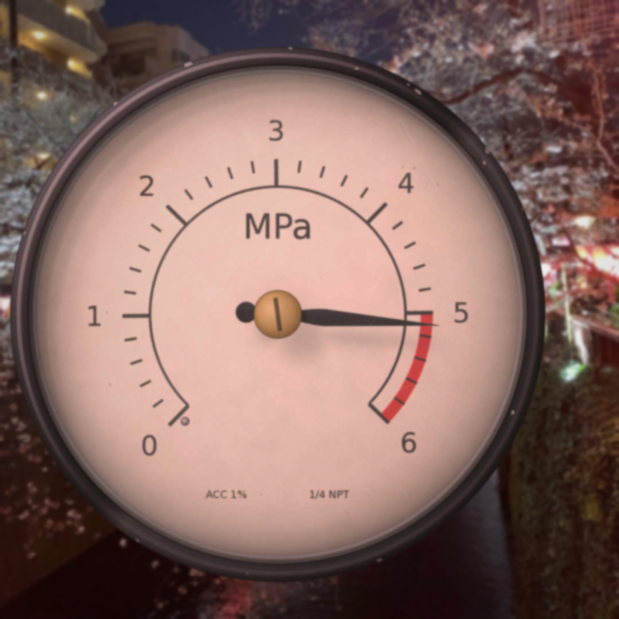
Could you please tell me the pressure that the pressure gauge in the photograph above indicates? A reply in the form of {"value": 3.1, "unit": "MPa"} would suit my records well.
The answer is {"value": 5.1, "unit": "MPa"}
